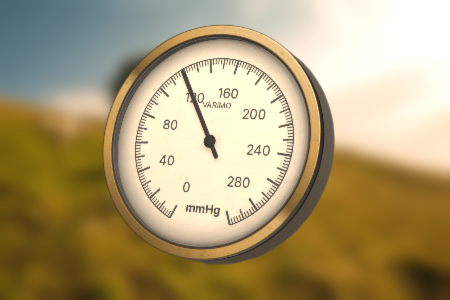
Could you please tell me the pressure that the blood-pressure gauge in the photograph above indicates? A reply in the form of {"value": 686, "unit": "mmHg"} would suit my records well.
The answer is {"value": 120, "unit": "mmHg"}
